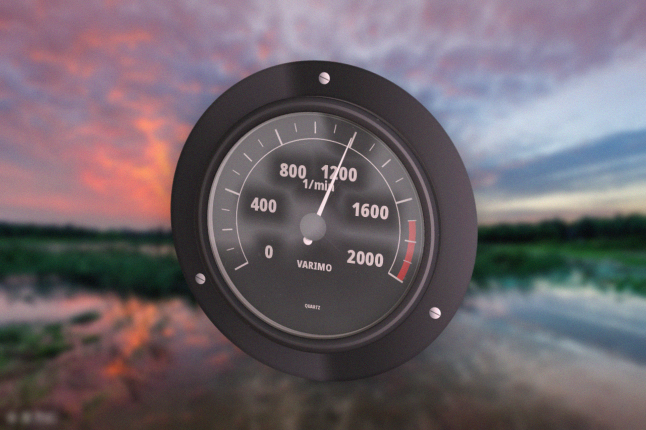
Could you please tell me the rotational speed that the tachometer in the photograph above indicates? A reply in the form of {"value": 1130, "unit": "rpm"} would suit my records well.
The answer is {"value": 1200, "unit": "rpm"}
